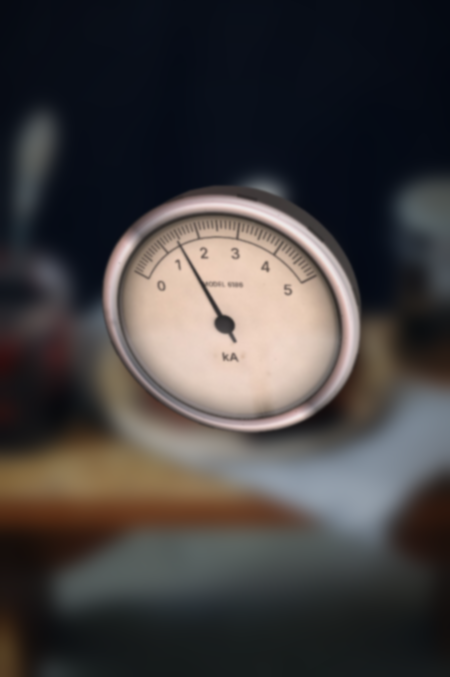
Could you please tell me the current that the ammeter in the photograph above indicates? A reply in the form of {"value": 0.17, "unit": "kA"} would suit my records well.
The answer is {"value": 1.5, "unit": "kA"}
